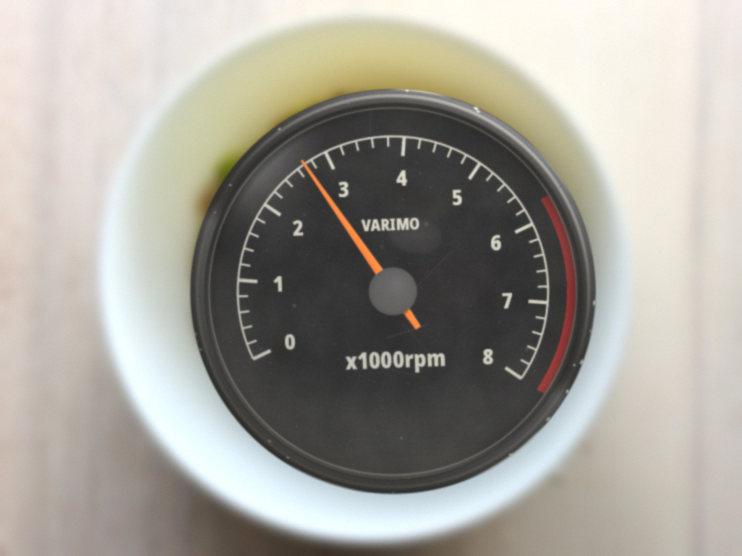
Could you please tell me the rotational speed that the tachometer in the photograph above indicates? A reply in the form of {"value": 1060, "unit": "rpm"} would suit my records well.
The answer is {"value": 2700, "unit": "rpm"}
